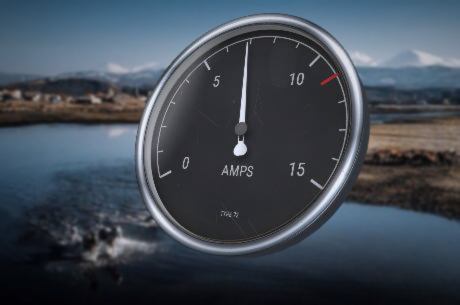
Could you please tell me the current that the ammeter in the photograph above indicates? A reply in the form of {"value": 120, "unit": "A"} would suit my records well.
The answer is {"value": 7, "unit": "A"}
